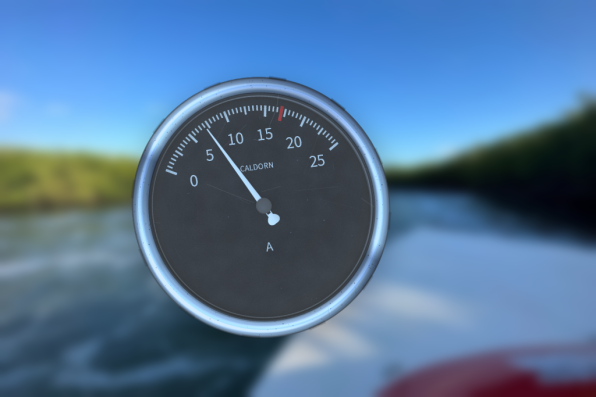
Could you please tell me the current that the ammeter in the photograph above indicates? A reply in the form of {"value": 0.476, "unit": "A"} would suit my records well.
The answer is {"value": 7, "unit": "A"}
